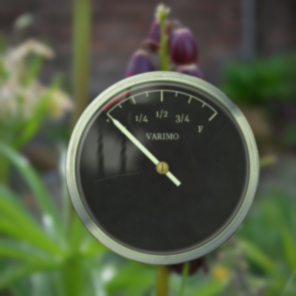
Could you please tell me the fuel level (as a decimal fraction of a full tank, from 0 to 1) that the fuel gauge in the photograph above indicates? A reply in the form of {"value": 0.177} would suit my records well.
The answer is {"value": 0}
